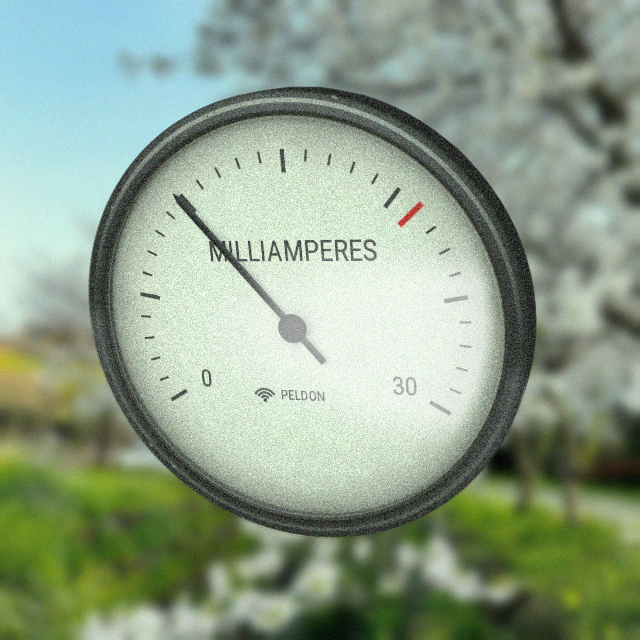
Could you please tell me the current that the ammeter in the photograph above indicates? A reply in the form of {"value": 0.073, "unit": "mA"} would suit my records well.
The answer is {"value": 10, "unit": "mA"}
